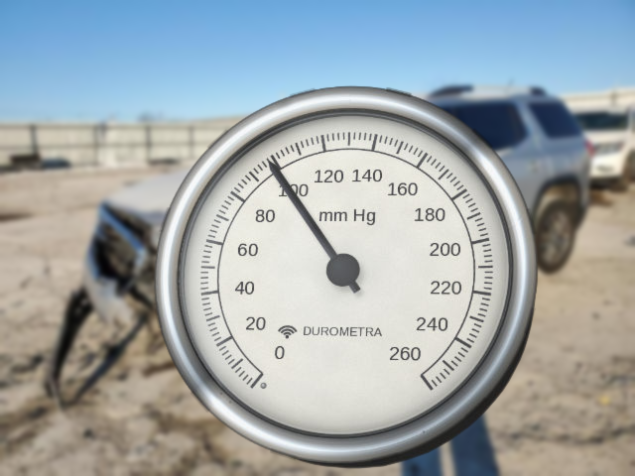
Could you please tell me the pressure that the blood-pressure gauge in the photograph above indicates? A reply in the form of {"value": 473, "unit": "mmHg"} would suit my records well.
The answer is {"value": 98, "unit": "mmHg"}
